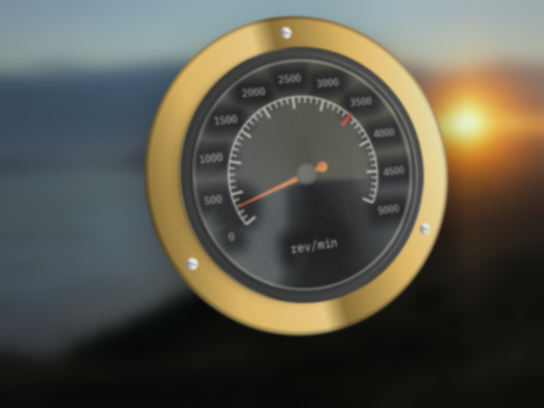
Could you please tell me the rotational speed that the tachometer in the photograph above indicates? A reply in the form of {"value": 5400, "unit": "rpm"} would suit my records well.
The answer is {"value": 300, "unit": "rpm"}
